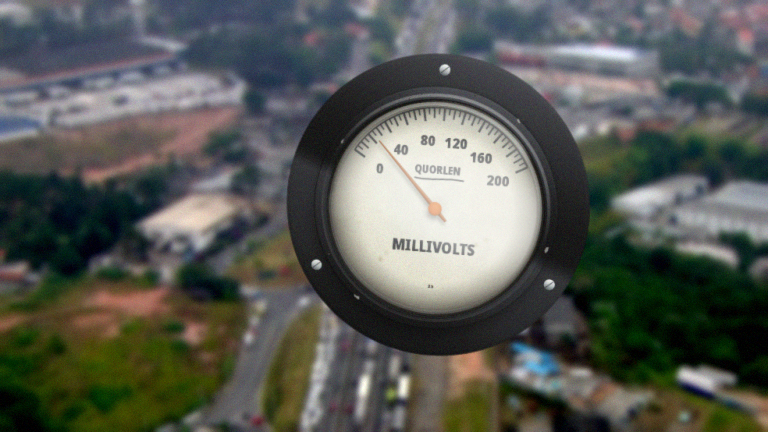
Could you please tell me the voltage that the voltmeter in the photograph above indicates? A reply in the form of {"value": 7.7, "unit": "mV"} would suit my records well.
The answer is {"value": 25, "unit": "mV"}
